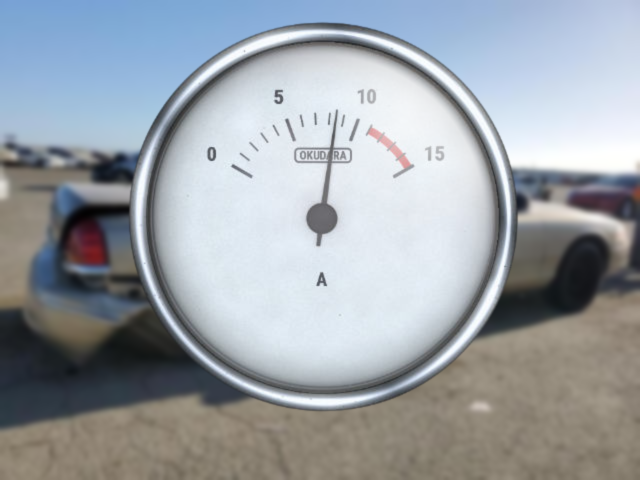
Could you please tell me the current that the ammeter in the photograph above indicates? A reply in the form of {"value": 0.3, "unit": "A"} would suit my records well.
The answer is {"value": 8.5, "unit": "A"}
